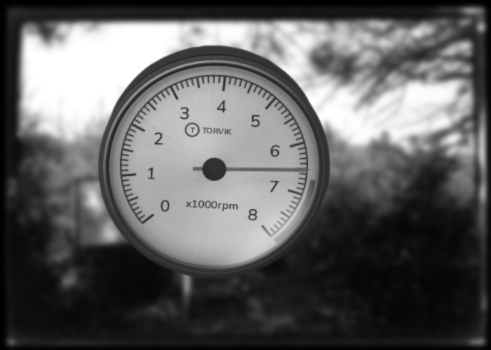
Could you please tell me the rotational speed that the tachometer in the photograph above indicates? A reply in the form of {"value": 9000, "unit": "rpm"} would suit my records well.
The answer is {"value": 6500, "unit": "rpm"}
